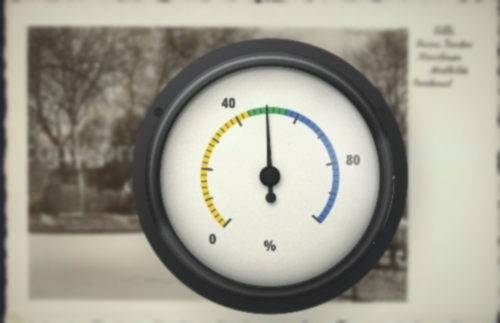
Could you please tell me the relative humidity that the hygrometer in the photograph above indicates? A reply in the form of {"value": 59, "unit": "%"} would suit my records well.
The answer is {"value": 50, "unit": "%"}
